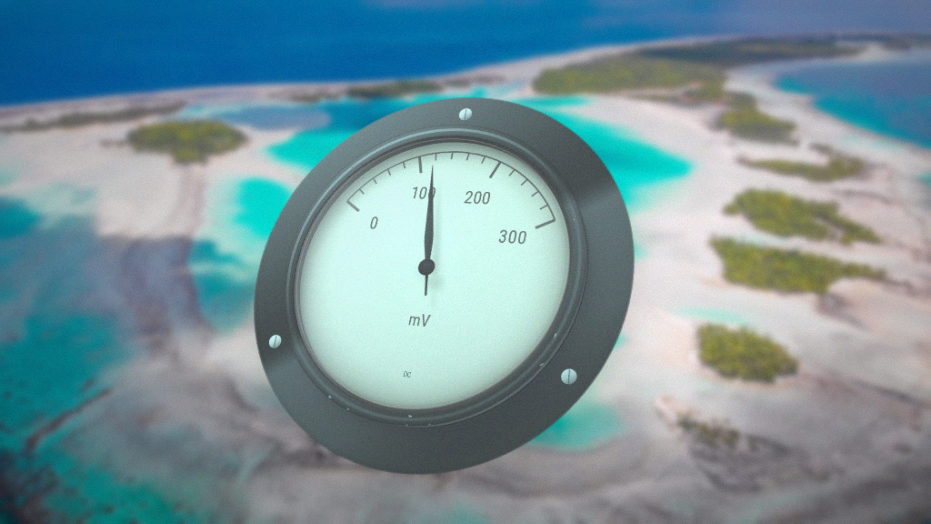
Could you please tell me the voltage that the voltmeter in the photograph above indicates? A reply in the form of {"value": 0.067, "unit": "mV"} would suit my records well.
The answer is {"value": 120, "unit": "mV"}
